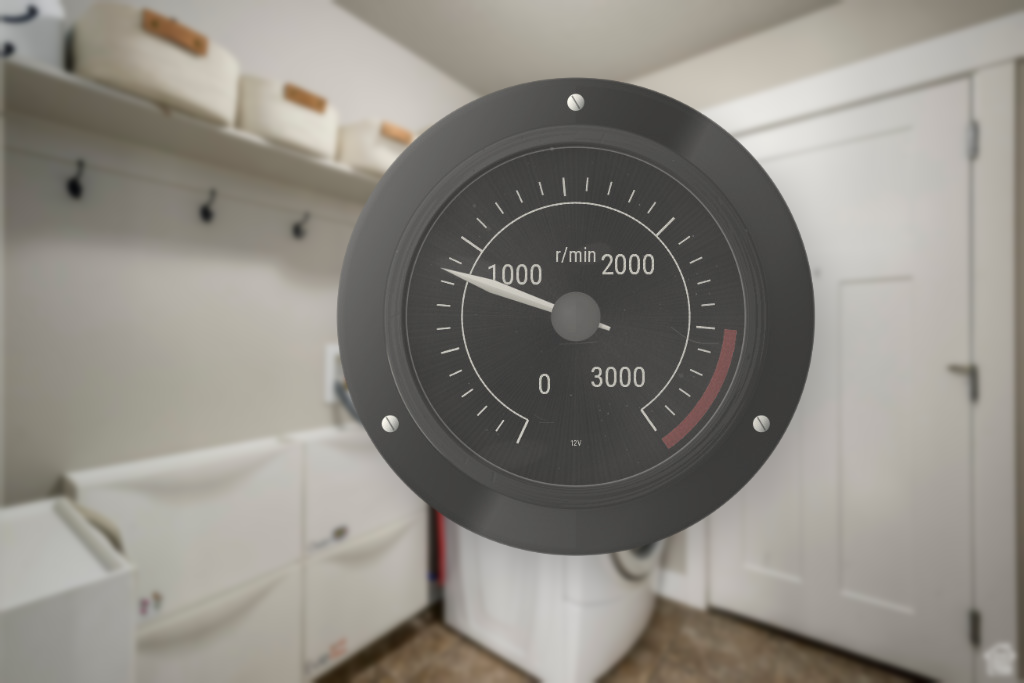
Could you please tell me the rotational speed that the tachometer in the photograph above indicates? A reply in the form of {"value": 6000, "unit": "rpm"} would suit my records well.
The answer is {"value": 850, "unit": "rpm"}
